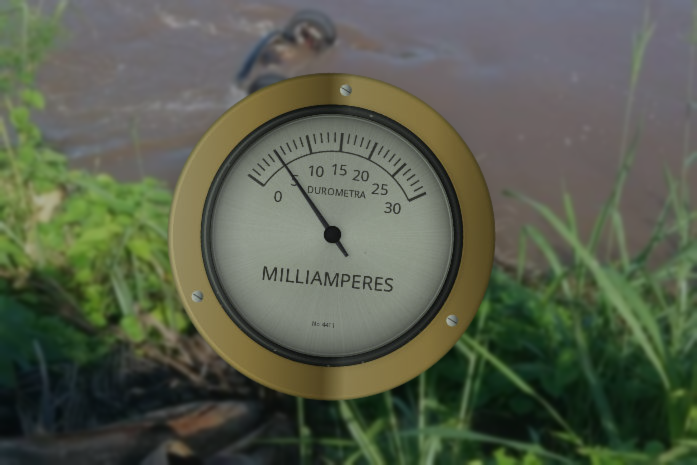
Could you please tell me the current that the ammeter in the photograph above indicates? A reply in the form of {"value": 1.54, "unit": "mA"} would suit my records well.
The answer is {"value": 5, "unit": "mA"}
